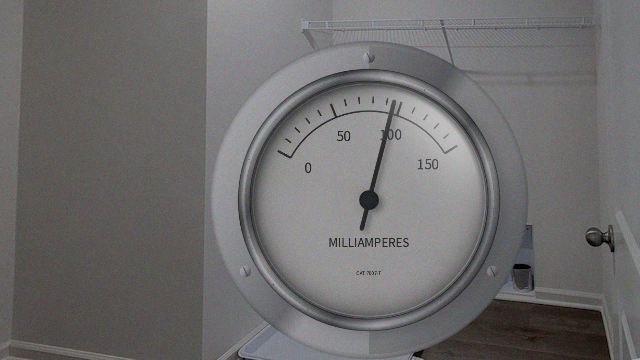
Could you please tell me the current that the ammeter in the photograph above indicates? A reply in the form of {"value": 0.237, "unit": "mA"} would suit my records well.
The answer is {"value": 95, "unit": "mA"}
